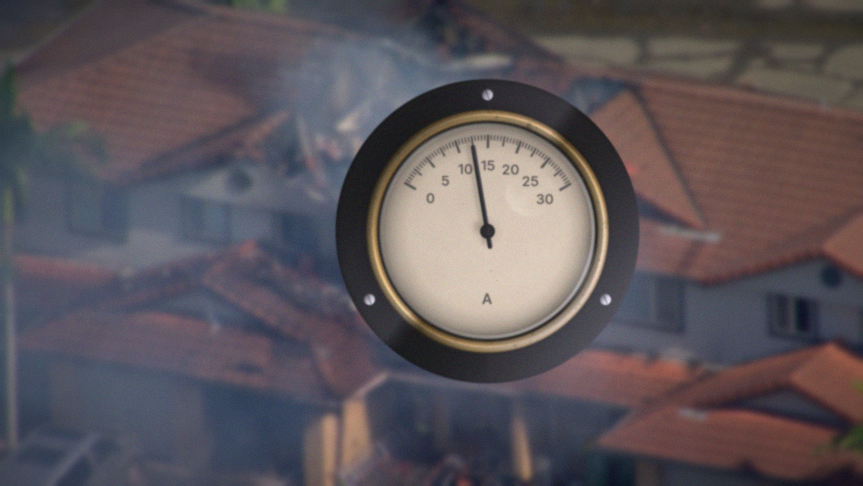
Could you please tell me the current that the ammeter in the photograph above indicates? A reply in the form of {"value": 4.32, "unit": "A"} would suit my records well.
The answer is {"value": 12.5, "unit": "A"}
